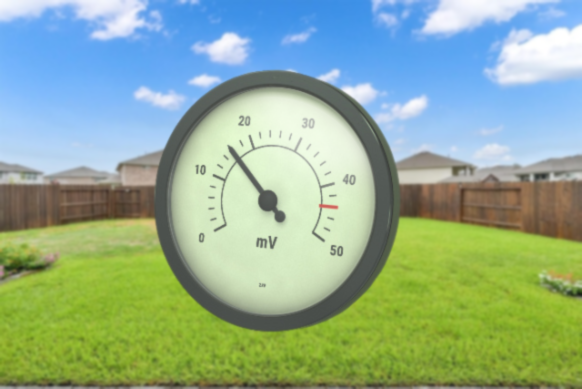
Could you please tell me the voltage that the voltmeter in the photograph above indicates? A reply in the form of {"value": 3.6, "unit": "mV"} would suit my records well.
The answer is {"value": 16, "unit": "mV"}
